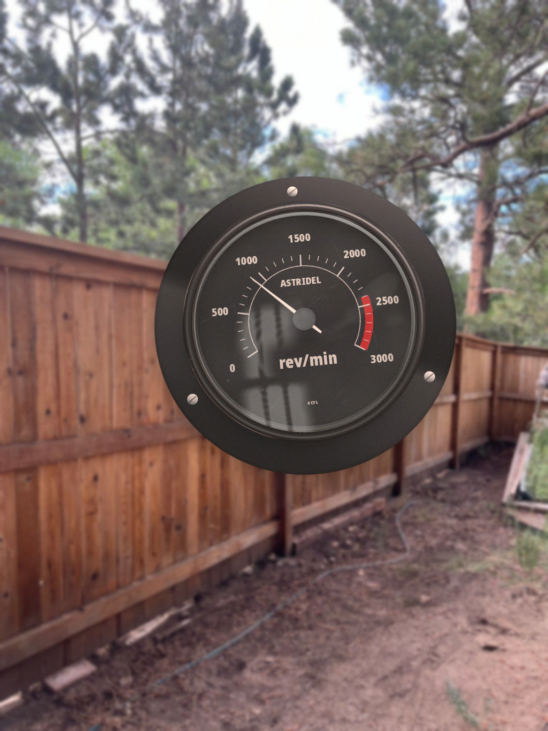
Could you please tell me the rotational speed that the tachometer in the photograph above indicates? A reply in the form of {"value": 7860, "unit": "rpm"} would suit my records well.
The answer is {"value": 900, "unit": "rpm"}
